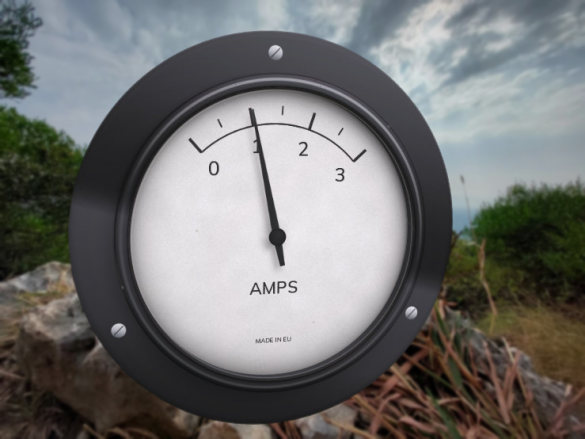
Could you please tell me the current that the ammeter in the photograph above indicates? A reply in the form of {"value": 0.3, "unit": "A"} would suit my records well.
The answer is {"value": 1, "unit": "A"}
